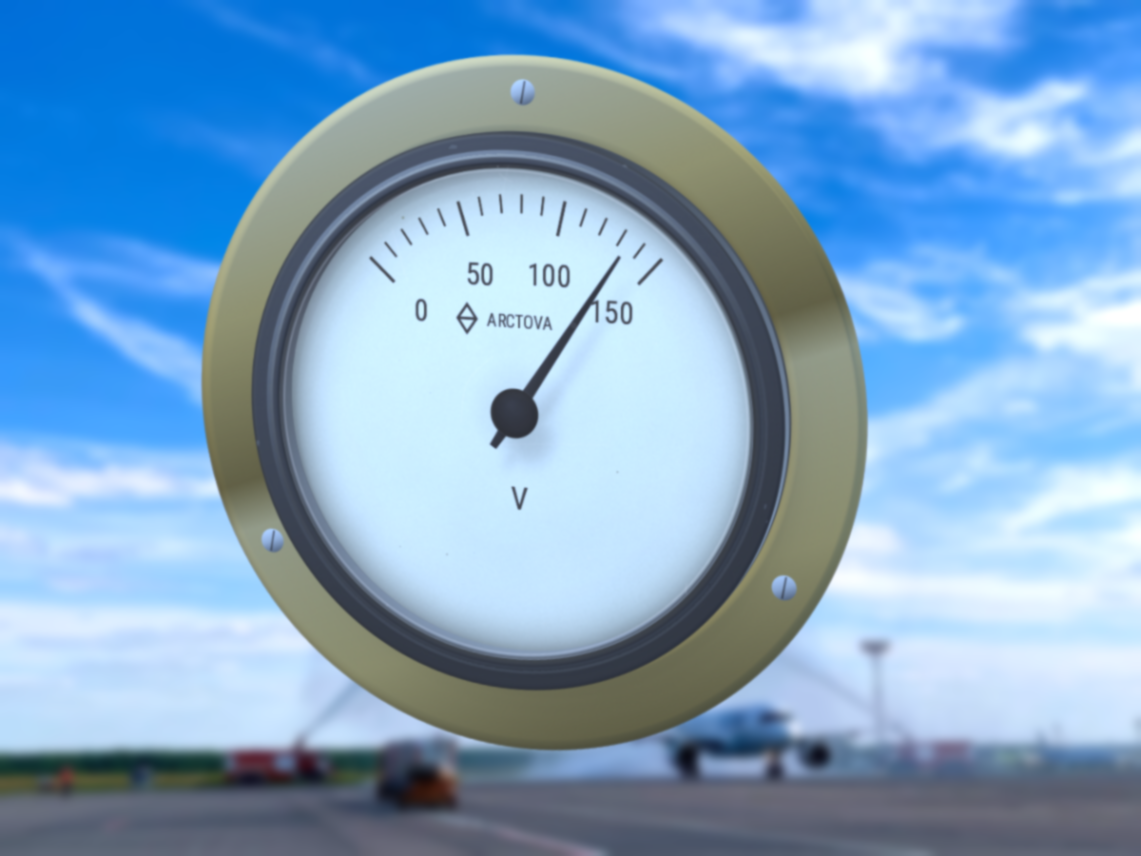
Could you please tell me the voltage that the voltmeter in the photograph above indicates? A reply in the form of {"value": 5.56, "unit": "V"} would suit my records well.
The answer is {"value": 135, "unit": "V"}
